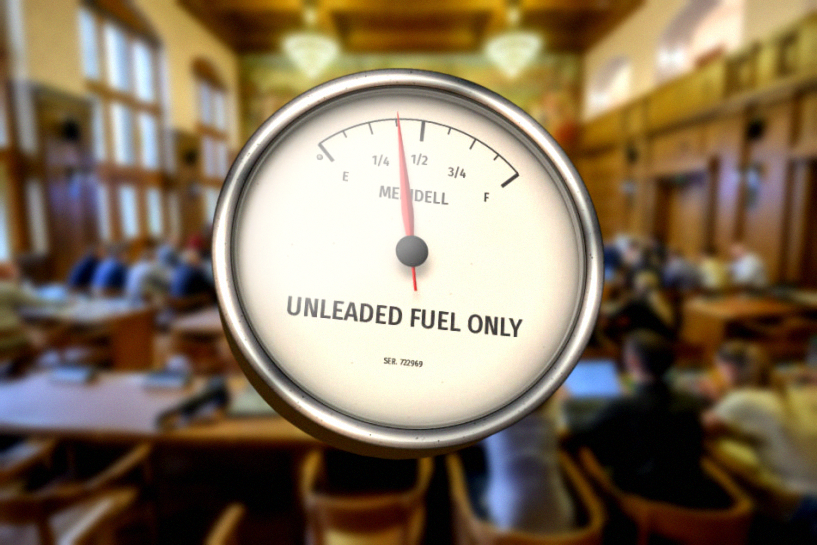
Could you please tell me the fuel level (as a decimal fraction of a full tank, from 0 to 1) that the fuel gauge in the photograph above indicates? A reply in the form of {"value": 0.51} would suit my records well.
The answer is {"value": 0.375}
